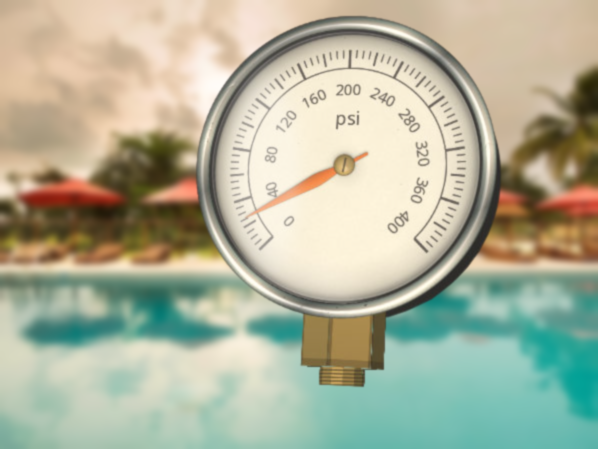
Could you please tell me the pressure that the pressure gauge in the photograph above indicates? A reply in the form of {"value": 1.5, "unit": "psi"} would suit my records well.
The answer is {"value": 25, "unit": "psi"}
